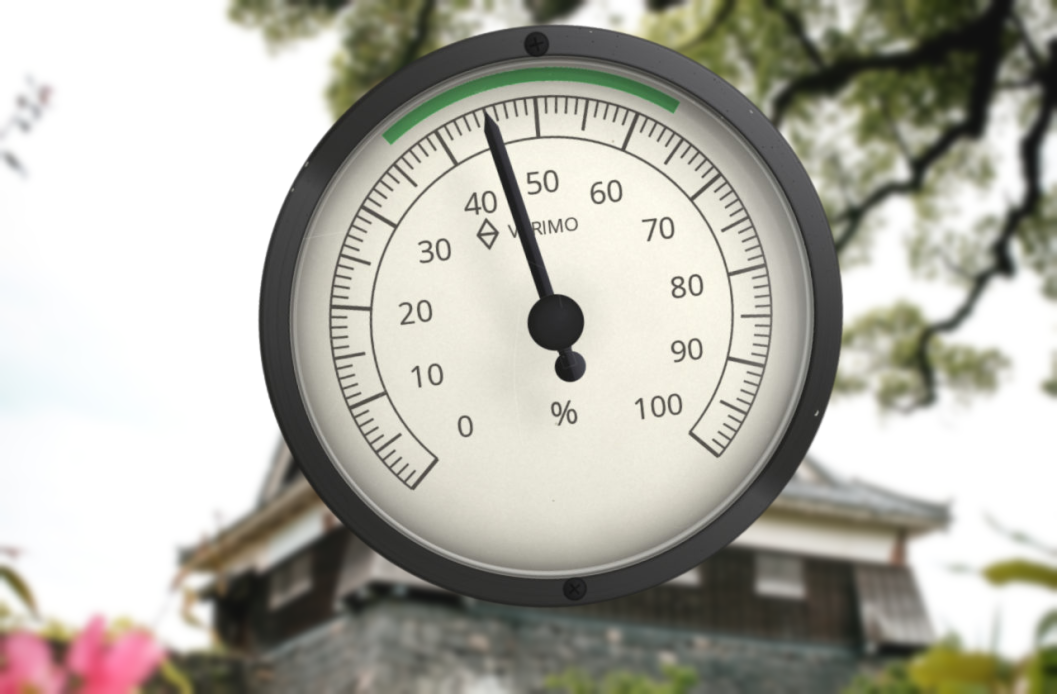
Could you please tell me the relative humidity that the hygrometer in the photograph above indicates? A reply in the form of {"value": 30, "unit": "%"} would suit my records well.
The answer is {"value": 45, "unit": "%"}
